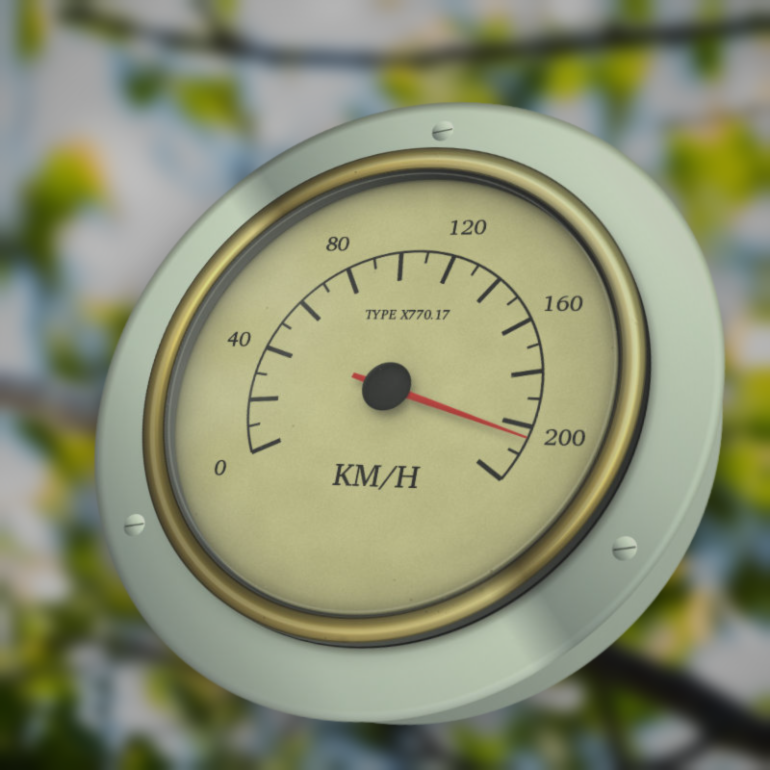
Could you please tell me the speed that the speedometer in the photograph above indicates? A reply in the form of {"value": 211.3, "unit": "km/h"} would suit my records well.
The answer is {"value": 205, "unit": "km/h"}
